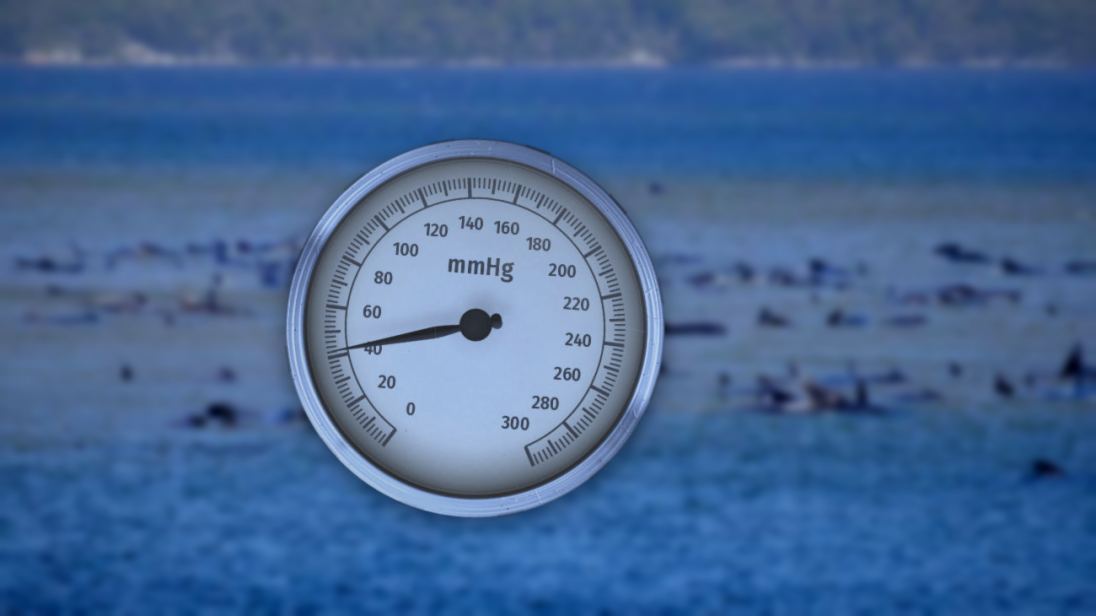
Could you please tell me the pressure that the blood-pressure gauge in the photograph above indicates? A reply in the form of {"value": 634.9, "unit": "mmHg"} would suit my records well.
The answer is {"value": 42, "unit": "mmHg"}
